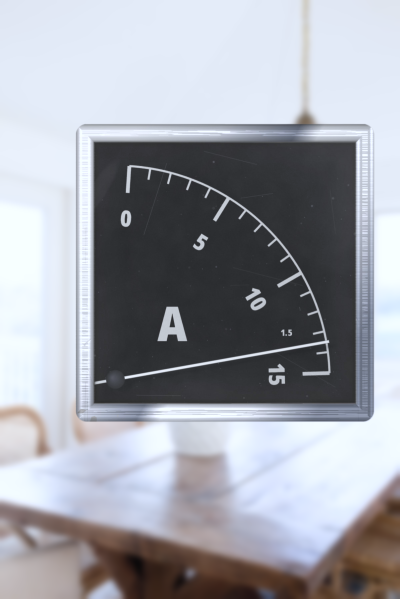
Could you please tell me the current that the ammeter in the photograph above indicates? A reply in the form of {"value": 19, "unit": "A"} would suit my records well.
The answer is {"value": 13.5, "unit": "A"}
